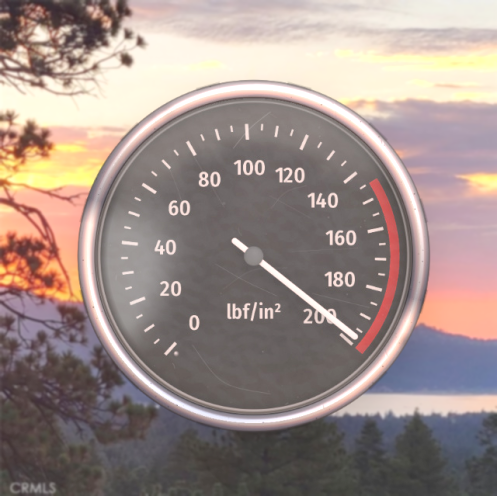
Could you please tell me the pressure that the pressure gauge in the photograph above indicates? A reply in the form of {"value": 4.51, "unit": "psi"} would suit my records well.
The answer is {"value": 197.5, "unit": "psi"}
